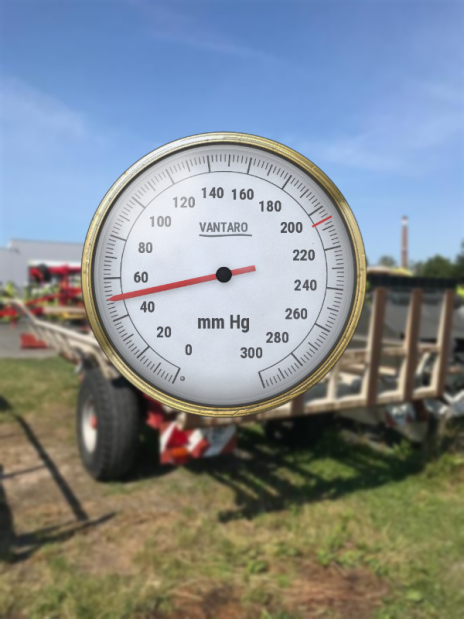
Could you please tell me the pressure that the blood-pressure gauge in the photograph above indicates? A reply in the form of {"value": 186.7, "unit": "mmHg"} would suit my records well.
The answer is {"value": 50, "unit": "mmHg"}
